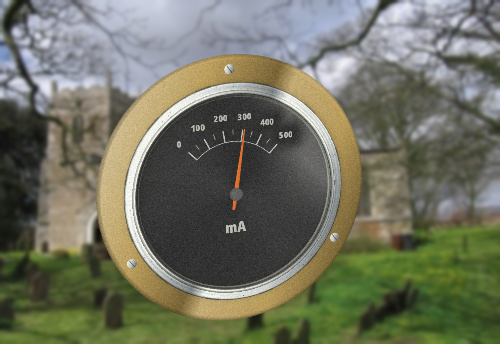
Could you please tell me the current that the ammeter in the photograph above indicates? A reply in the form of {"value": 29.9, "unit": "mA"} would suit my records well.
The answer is {"value": 300, "unit": "mA"}
